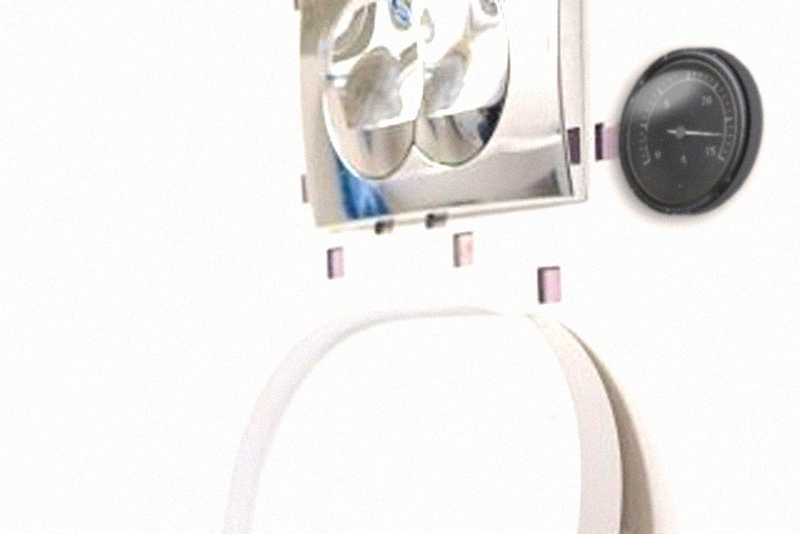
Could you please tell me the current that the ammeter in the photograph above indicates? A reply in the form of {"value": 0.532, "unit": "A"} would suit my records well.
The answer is {"value": 13.5, "unit": "A"}
